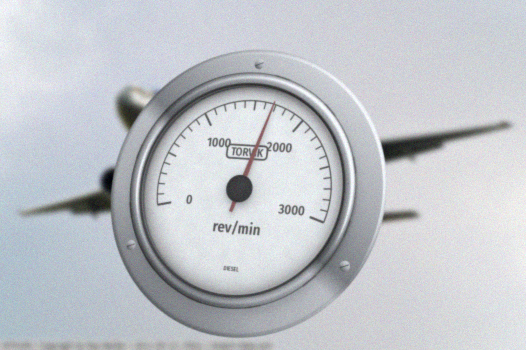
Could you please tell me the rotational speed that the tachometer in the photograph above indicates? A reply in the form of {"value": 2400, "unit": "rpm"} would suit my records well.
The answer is {"value": 1700, "unit": "rpm"}
